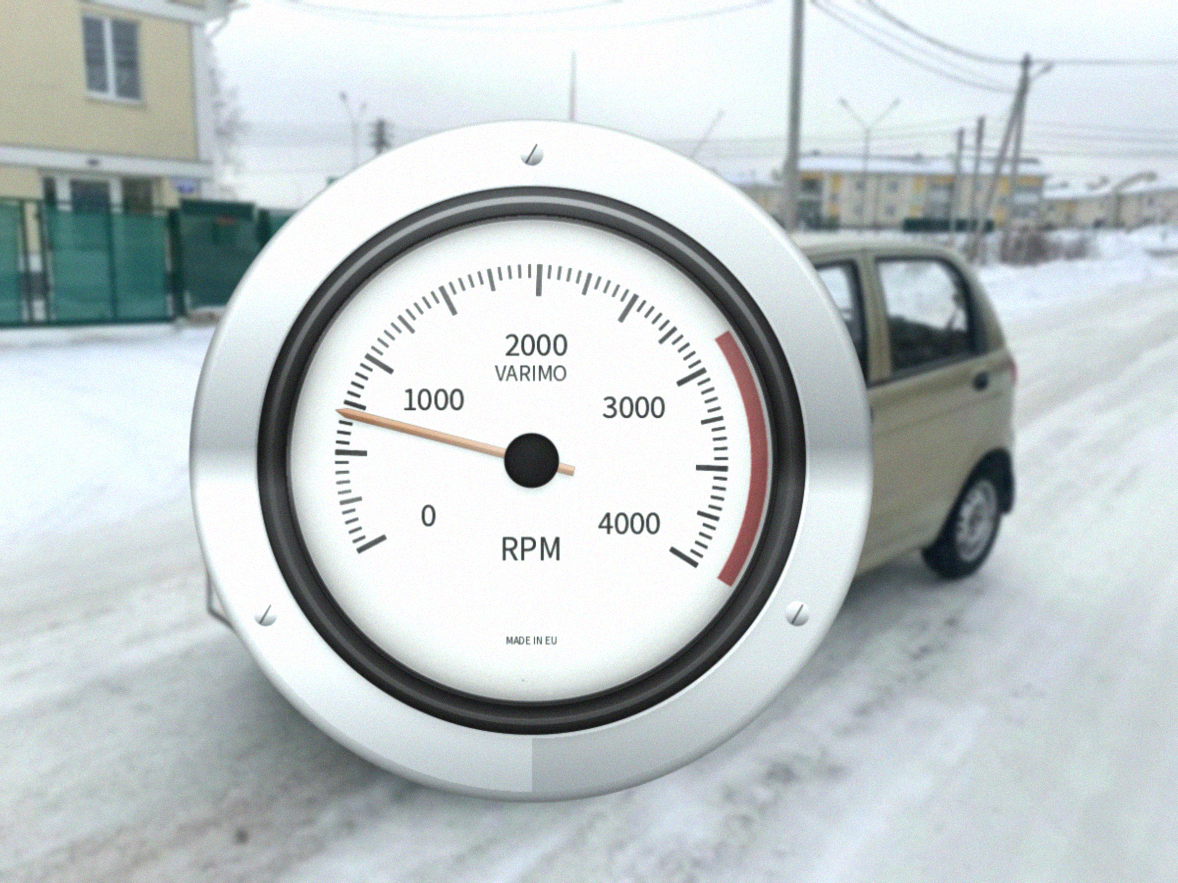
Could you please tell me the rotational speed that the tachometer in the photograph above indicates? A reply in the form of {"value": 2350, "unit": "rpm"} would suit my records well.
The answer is {"value": 700, "unit": "rpm"}
